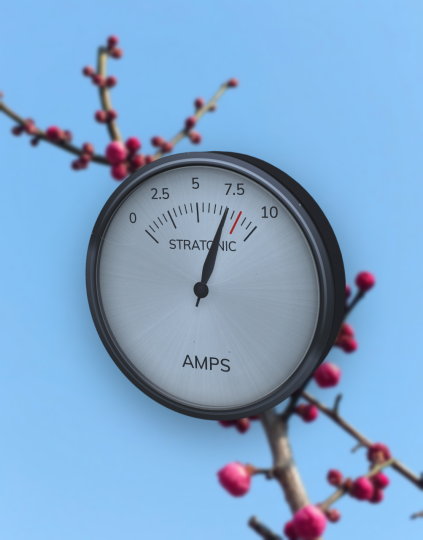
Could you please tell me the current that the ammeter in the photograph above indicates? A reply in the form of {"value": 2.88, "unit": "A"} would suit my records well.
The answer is {"value": 7.5, "unit": "A"}
